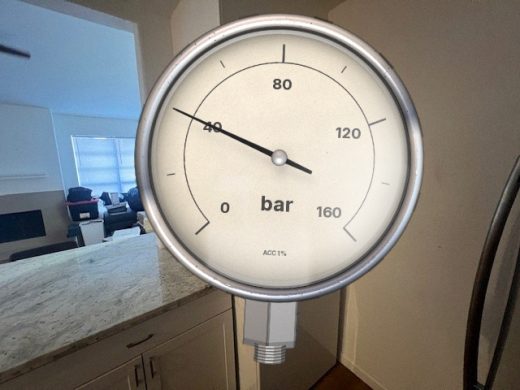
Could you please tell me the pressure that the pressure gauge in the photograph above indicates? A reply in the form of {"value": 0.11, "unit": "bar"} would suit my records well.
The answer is {"value": 40, "unit": "bar"}
